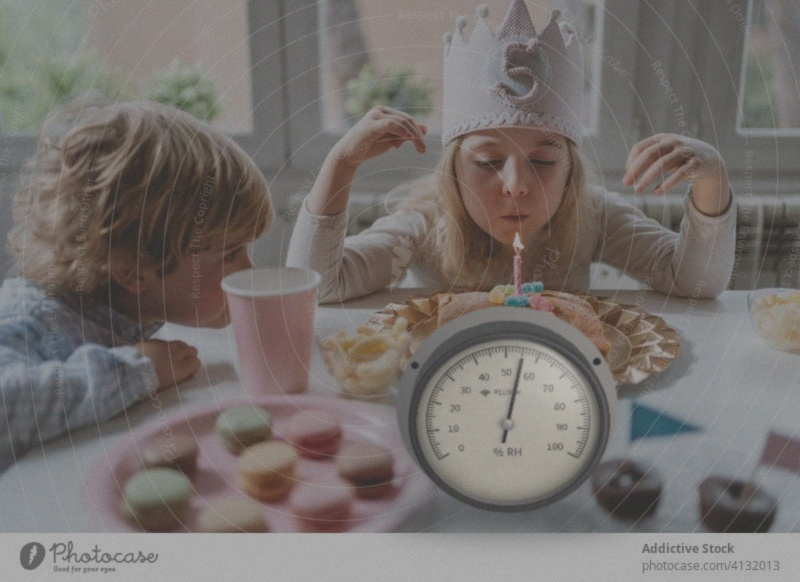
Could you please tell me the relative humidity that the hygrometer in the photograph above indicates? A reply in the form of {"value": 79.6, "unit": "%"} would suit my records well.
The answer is {"value": 55, "unit": "%"}
